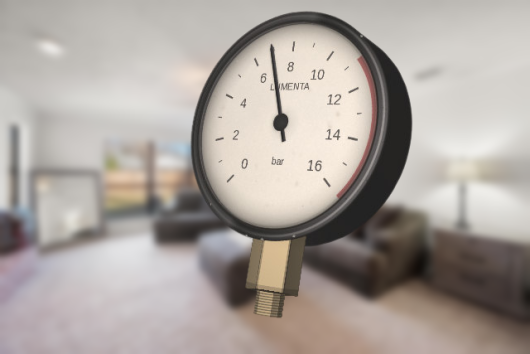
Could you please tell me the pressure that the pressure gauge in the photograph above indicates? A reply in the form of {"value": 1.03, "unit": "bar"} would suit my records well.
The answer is {"value": 7, "unit": "bar"}
